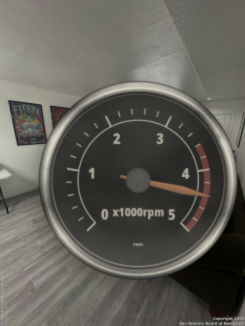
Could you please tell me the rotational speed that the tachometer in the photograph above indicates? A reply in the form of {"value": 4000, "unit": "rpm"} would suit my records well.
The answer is {"value": 4400, "unit": "rpm"}
